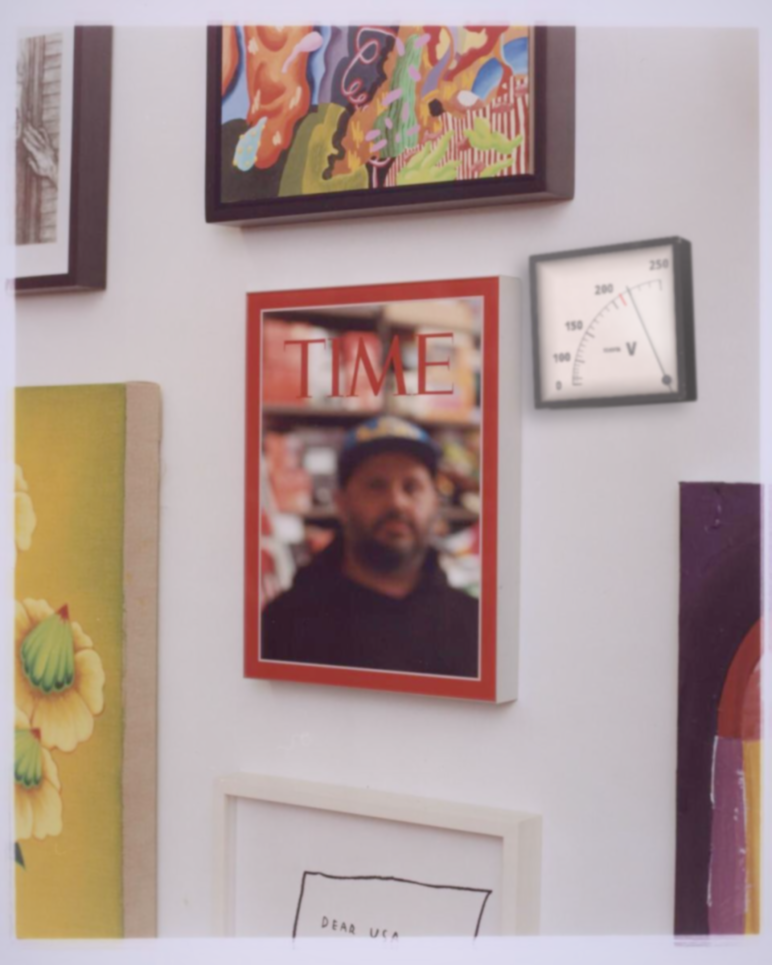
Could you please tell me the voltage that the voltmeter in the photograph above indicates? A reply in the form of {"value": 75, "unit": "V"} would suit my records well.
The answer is {"value": 220, "unit": "V"}
